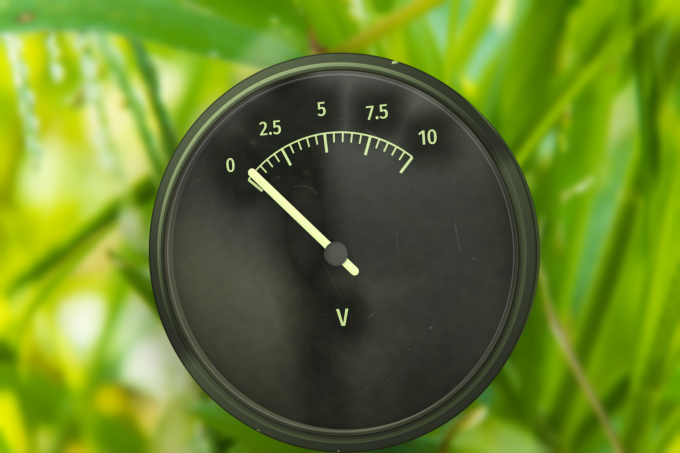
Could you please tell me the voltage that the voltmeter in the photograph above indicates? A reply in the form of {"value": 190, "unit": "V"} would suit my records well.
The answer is {"value": 0.5, "unit": "V"}
